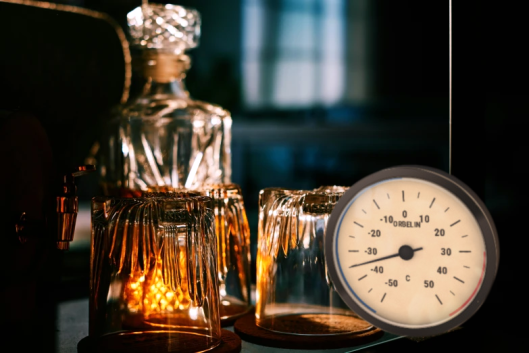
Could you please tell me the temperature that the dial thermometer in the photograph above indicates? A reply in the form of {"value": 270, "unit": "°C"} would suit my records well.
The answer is {"value": -35, "unit": "°C"}
